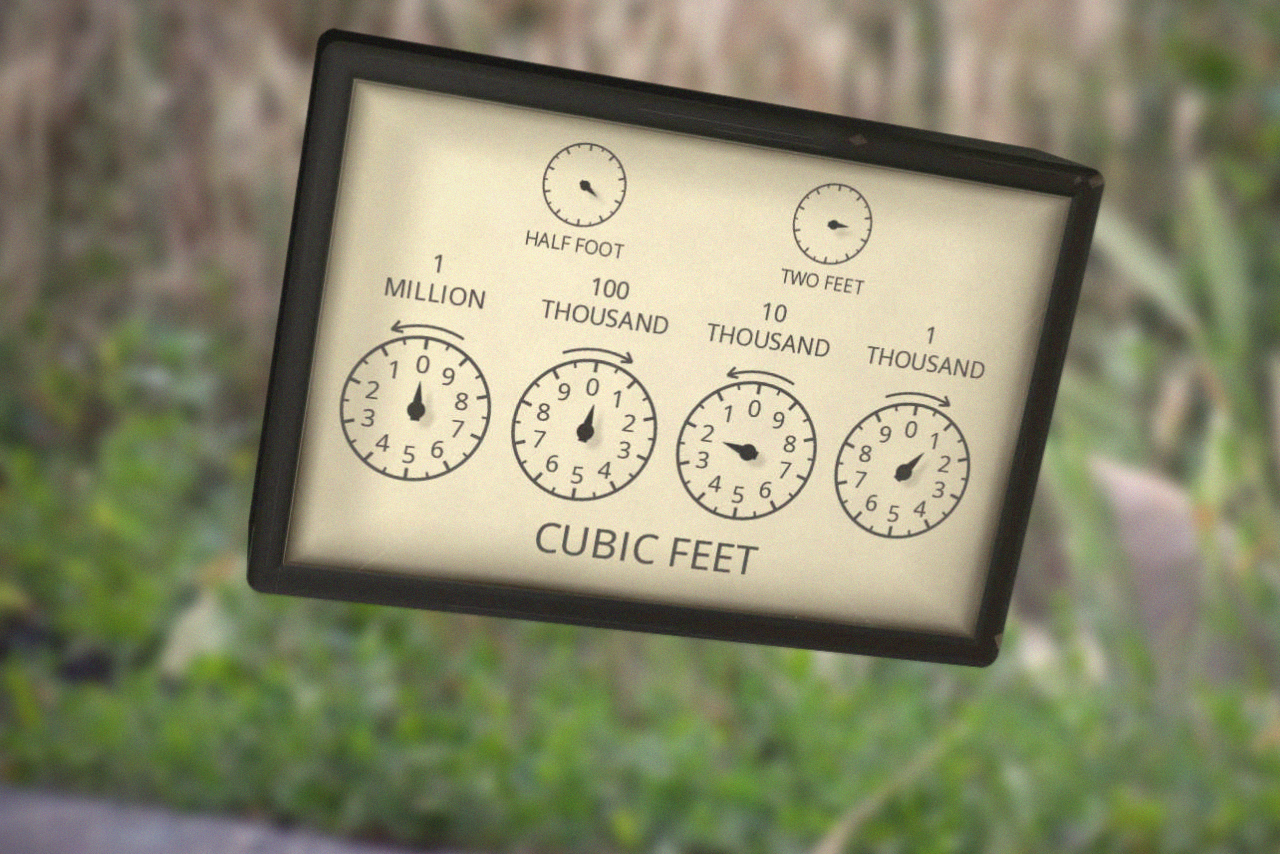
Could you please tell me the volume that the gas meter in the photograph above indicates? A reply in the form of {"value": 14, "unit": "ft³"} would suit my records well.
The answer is {"value": 2100, "unit": "ft³"}
